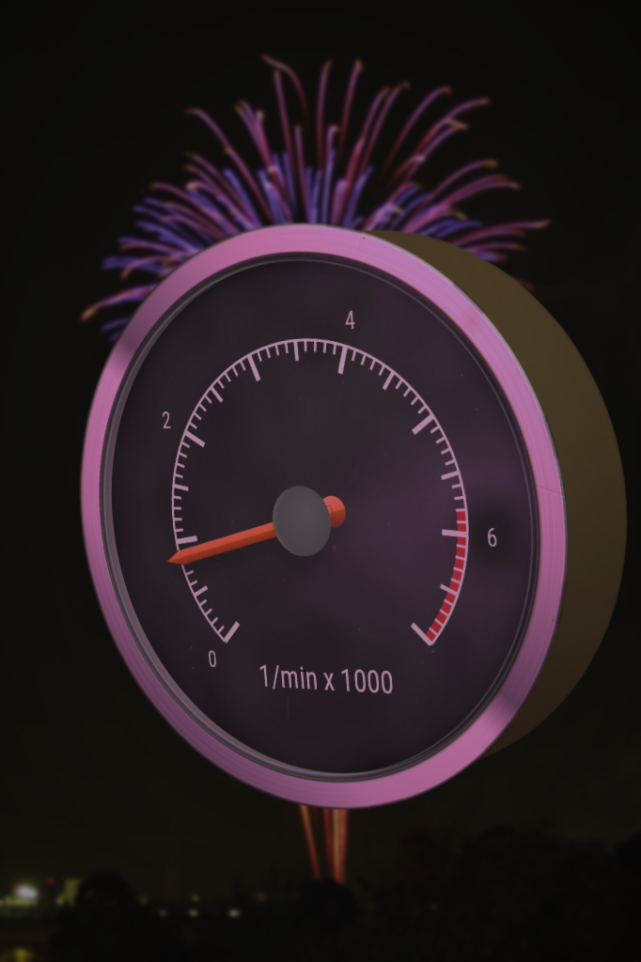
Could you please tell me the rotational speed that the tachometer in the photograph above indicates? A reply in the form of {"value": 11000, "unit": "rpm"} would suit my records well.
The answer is {"value": 850, "unit": "rpm"}
